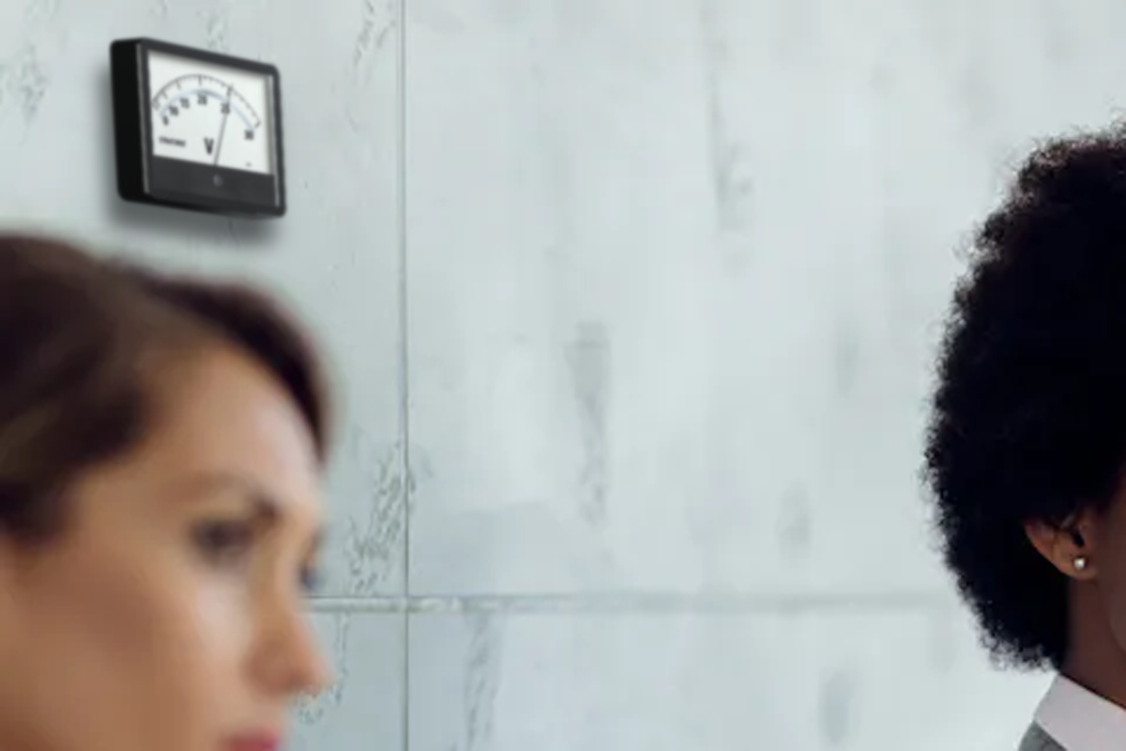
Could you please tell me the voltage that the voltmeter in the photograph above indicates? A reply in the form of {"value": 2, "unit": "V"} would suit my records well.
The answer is {"value": 25, "unit": "V"}
